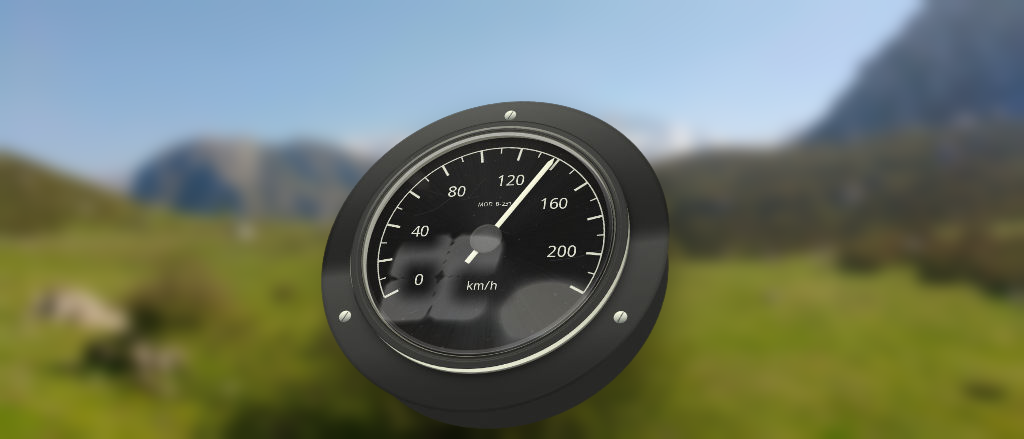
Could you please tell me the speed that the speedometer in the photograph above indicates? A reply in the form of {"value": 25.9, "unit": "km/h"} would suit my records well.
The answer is {"value": 140, "unit": "km/h"}
